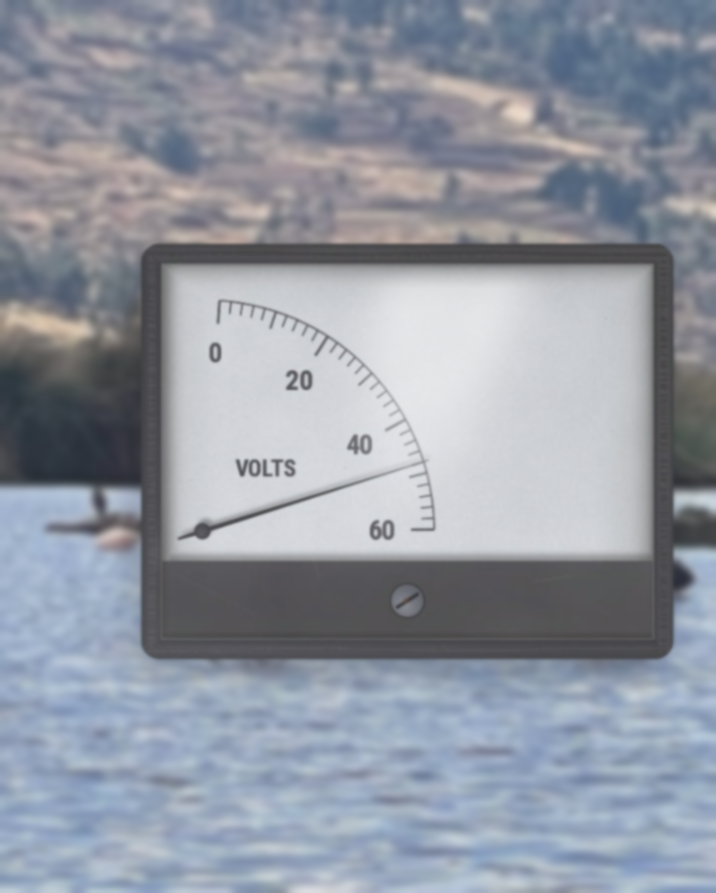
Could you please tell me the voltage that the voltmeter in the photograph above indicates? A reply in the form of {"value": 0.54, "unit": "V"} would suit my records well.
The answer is {"value": 48, "unit": "V"}
